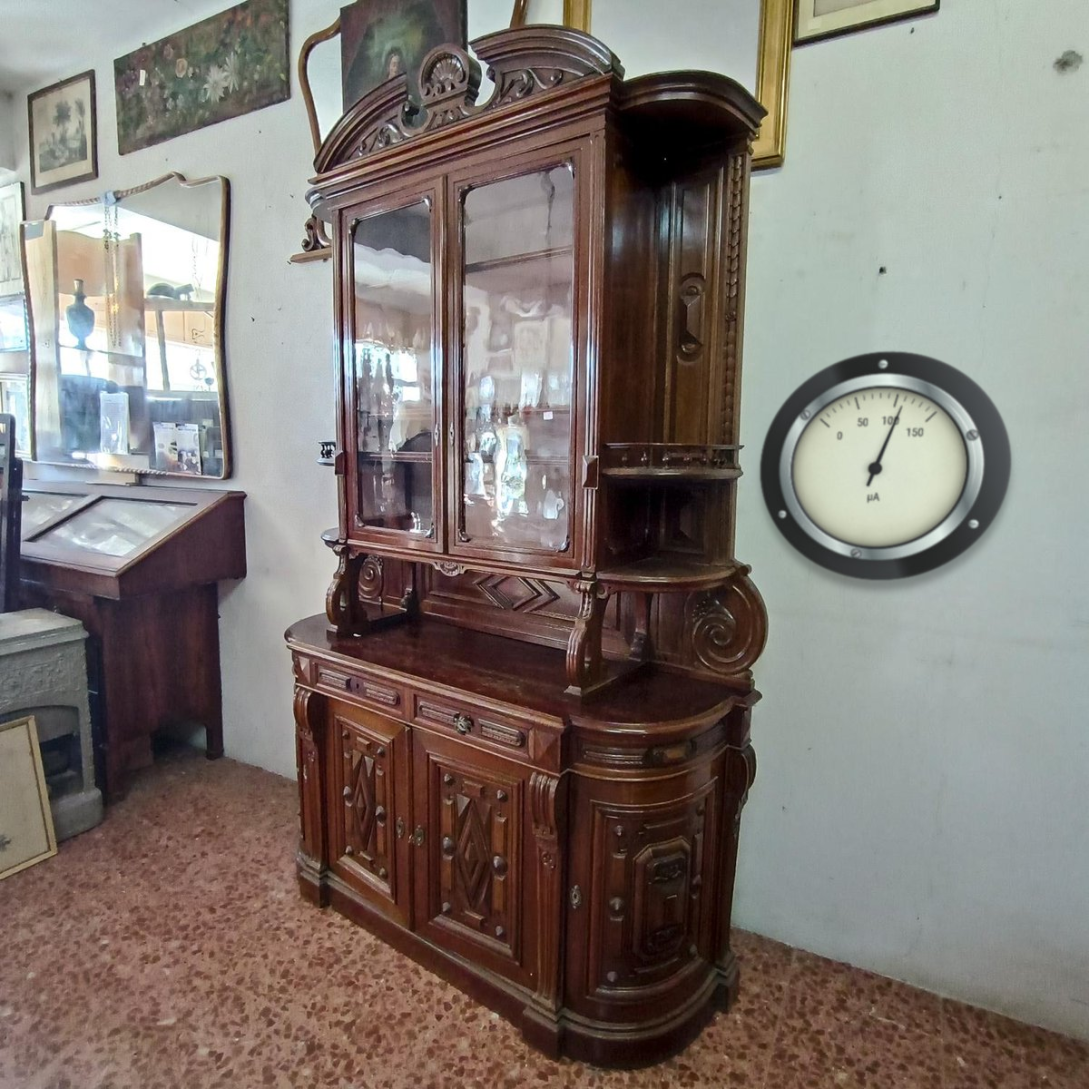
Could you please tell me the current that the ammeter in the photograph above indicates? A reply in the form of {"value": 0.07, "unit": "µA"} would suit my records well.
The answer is {"value": 110, "unit": "µA"}
